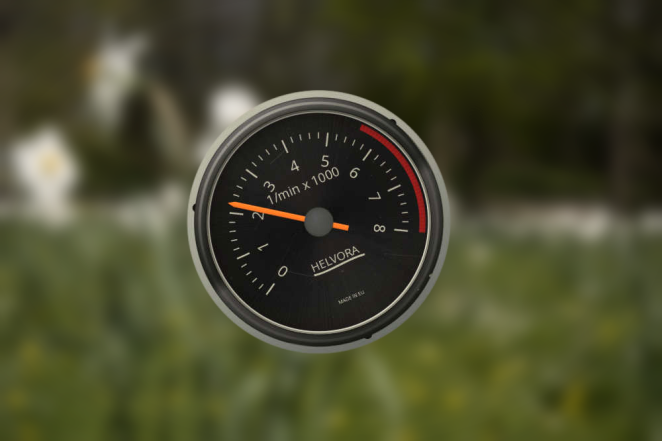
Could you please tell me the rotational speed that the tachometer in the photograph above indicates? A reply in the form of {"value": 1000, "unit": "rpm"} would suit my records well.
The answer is {"value": 2200, "unit": "rpm"}
